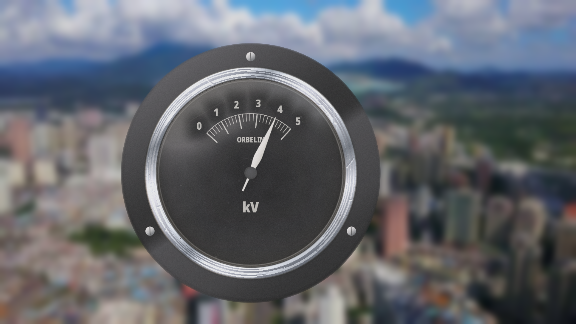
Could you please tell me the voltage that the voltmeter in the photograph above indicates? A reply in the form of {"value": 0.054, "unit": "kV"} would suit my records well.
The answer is {"value": 4, "unit": "kV"}
